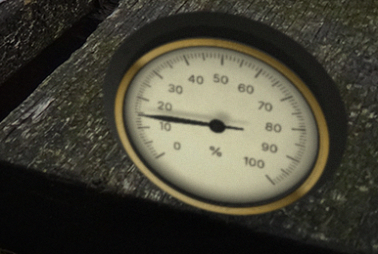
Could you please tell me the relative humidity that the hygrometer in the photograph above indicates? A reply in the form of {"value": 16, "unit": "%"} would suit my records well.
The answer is {"value": 15, "unit": "%"}
